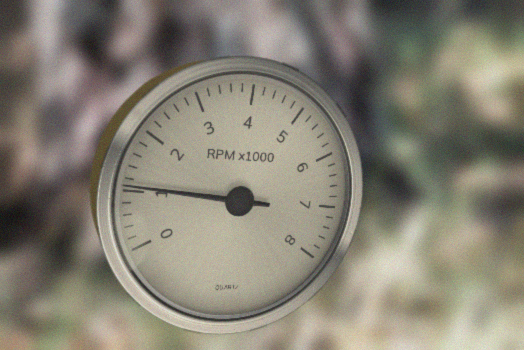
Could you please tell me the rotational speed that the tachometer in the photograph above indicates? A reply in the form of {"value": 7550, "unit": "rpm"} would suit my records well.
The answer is {"value": 1100, "unit": "rpm"}
